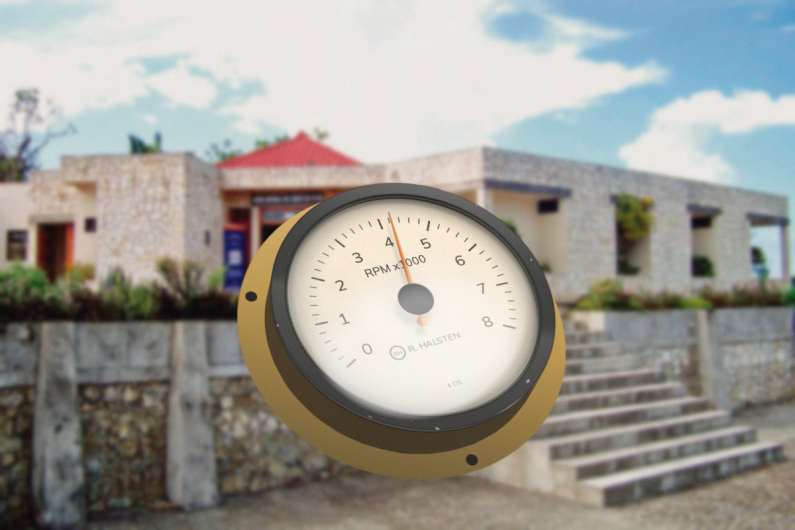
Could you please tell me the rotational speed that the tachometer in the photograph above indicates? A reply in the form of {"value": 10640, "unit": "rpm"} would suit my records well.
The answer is {"value": 4200, "unit": "rpm"}
